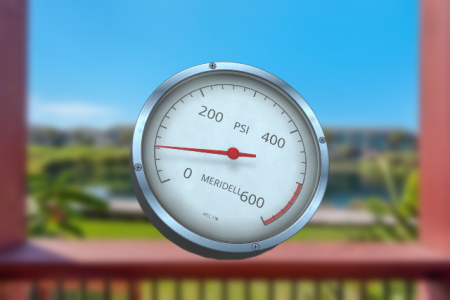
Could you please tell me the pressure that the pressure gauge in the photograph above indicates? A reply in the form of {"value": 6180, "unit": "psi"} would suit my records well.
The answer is {"value": 60, "unit": "psi"}
